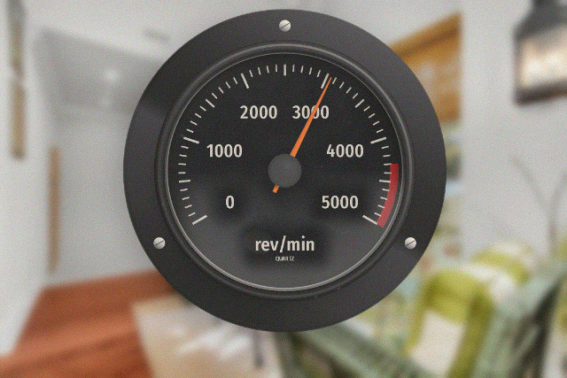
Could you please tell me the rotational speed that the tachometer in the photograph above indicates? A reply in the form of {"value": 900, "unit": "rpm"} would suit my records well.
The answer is {"value": 3050, "unit": "rpm"}
